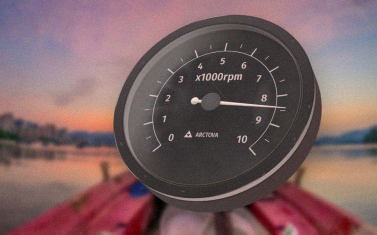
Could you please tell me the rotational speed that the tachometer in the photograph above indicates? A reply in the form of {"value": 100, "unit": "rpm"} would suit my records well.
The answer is {"value": 8500, "unit": "rpm"}
